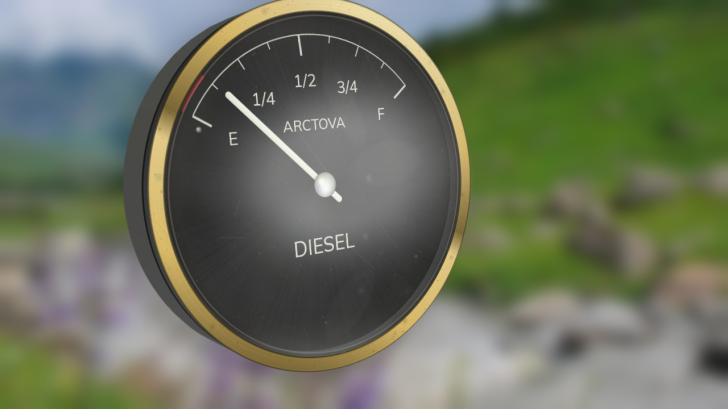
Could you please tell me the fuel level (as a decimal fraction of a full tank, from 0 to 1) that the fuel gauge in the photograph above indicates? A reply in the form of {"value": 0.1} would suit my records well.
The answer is {"value": 0.125}
